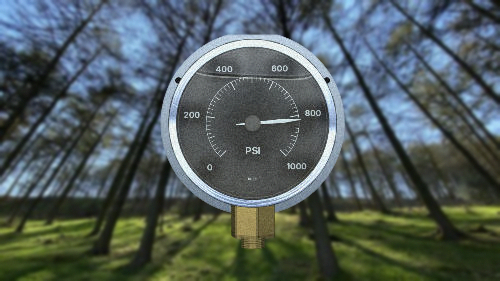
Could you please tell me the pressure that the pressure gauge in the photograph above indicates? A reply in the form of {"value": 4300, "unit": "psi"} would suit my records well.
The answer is {"value": 820, "unit": "psi"}
